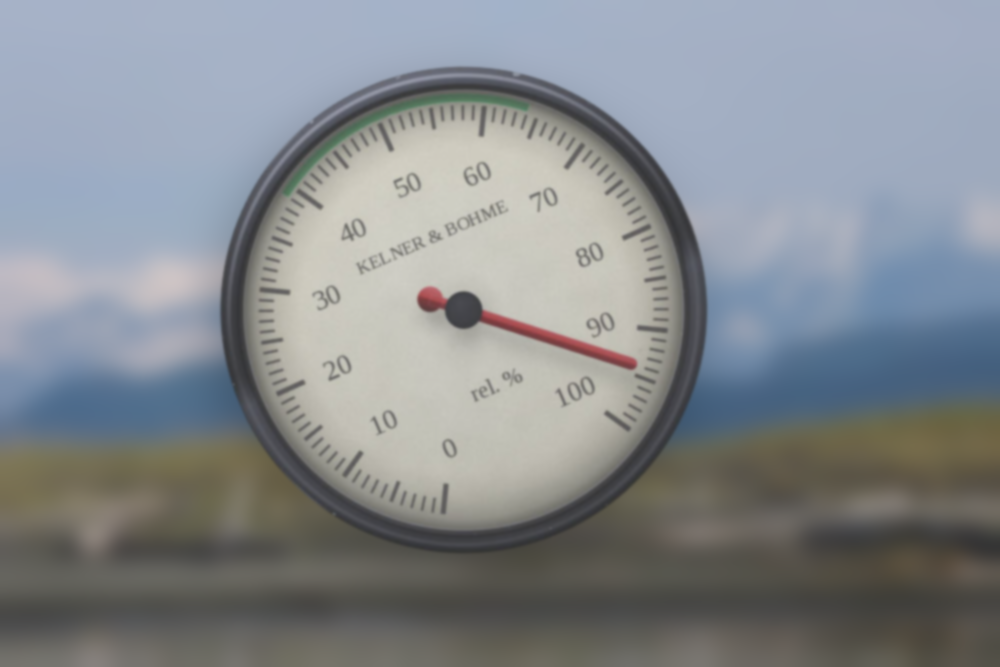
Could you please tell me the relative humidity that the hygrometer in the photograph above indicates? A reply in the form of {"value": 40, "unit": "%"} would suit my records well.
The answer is {"value": 94, "unit": "%"}
